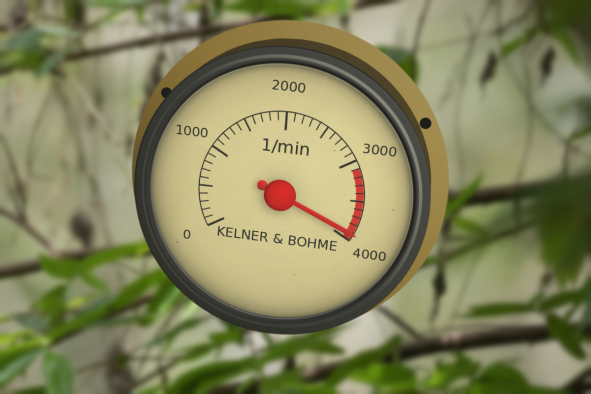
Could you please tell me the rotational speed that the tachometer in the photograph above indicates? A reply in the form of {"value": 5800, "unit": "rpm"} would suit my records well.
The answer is {"value": 3900, "unit": "rpm"}
